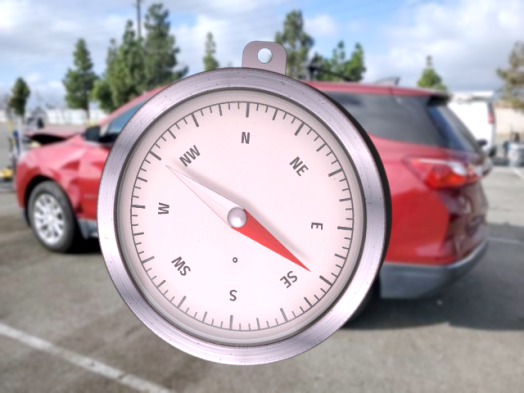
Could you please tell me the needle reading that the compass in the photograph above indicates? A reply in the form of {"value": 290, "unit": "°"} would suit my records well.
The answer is {"value": 120, "unit": "°"}
